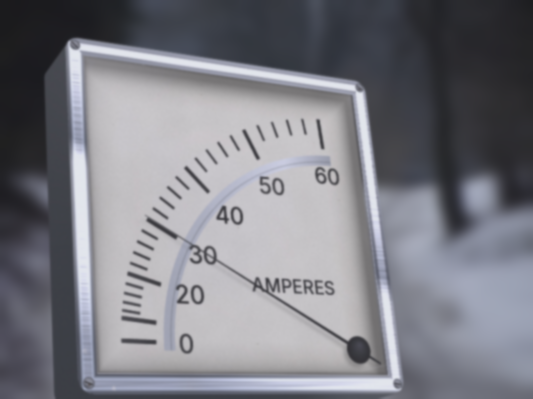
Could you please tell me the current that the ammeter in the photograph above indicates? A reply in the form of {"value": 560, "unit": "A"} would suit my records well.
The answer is {"value": 30, "unit": "A"}
